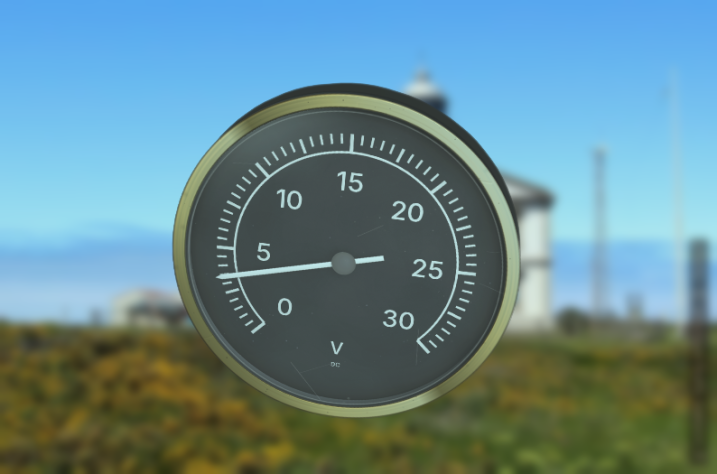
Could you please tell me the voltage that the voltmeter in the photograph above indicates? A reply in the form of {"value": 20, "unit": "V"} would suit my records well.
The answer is {"value": 3.5, "unit": "V"}
